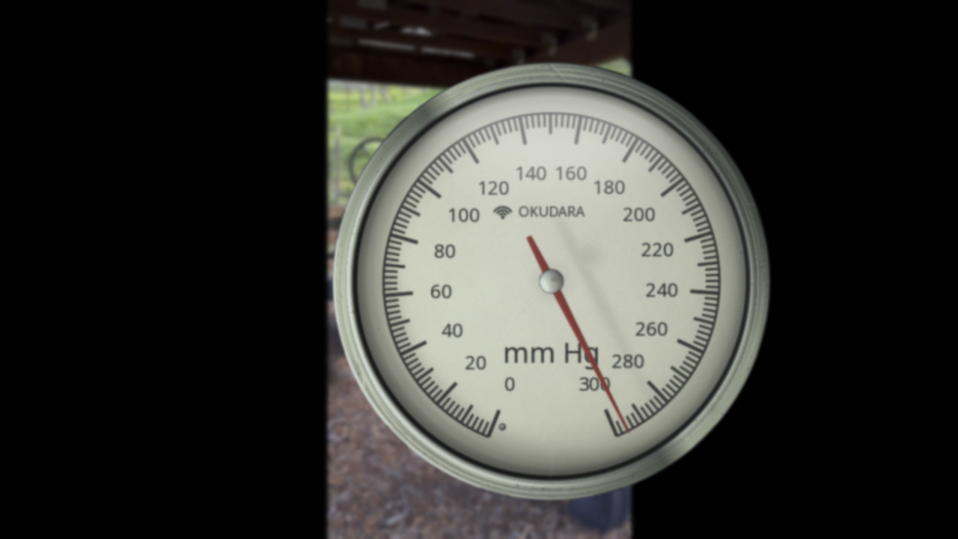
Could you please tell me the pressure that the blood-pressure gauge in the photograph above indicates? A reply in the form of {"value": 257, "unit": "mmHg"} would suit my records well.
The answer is {"value": 296, "unit": "mmHg"}
